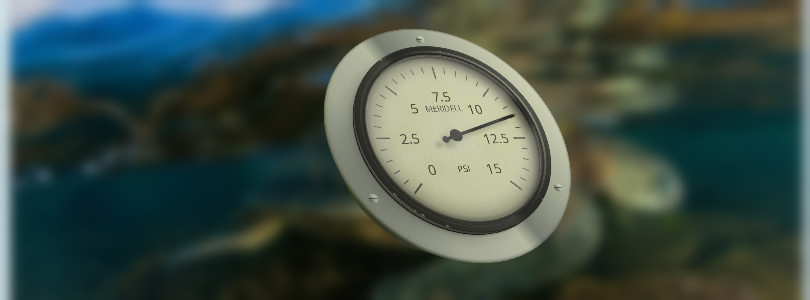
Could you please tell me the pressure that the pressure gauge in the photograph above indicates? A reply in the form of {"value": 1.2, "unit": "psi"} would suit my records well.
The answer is {"value": 11.5, "unit": "psi"}
